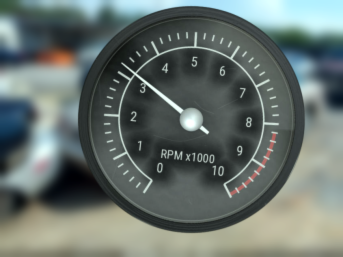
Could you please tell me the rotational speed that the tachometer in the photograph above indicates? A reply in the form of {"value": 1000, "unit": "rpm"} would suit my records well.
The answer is {"value": 3200, "unit": "rpm"}
